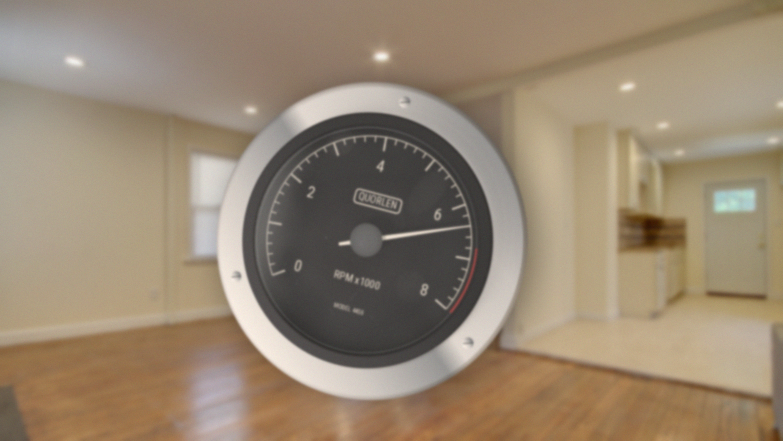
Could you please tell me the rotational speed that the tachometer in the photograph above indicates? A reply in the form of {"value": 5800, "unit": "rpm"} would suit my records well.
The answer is {"value": 6400, "unit": "rpm"}
